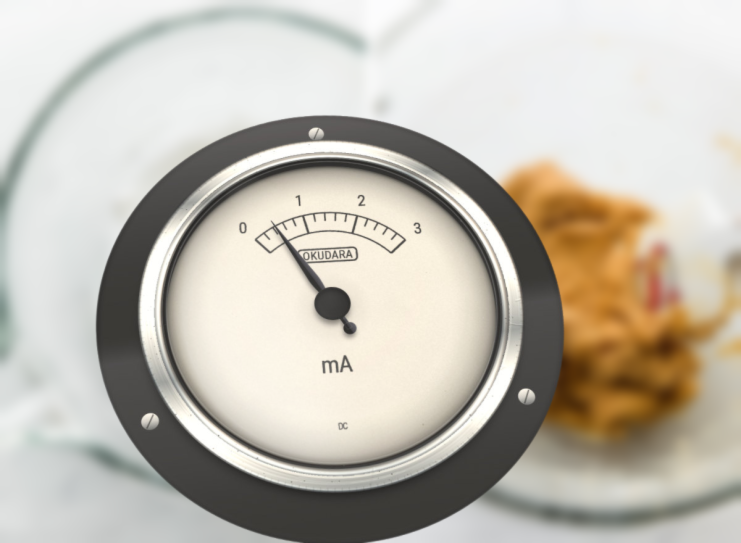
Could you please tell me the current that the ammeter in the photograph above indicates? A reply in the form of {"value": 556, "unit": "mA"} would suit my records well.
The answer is {"value": 0.4, "unit": "mA"}
